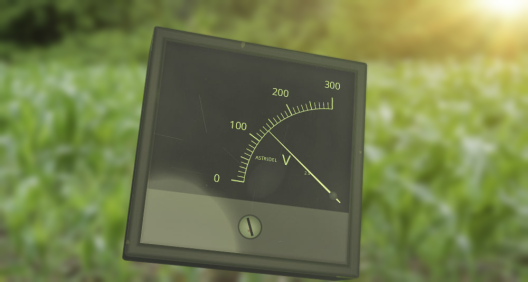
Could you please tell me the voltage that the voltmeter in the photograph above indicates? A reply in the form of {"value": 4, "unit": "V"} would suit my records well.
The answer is {"value": 130, "unit": "V"}
